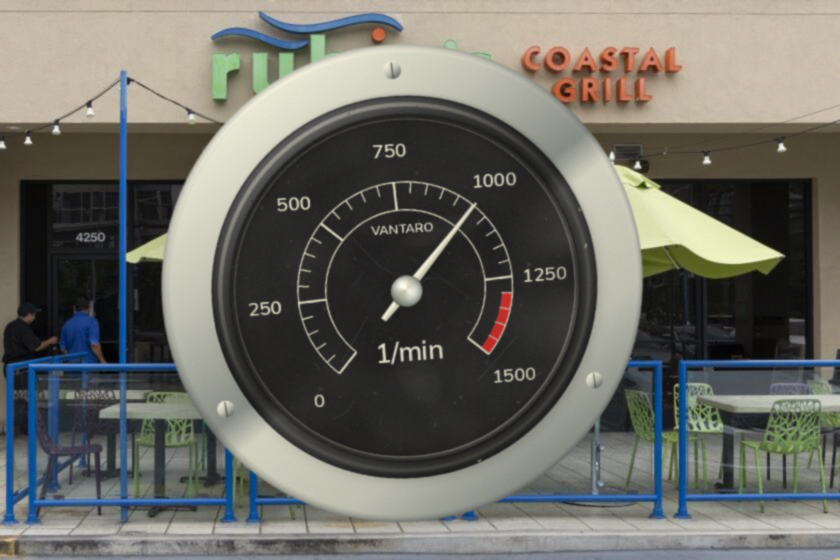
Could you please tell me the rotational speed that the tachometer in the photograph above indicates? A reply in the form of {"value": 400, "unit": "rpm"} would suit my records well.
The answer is {"value": 1000, "unit": "rpm"}
